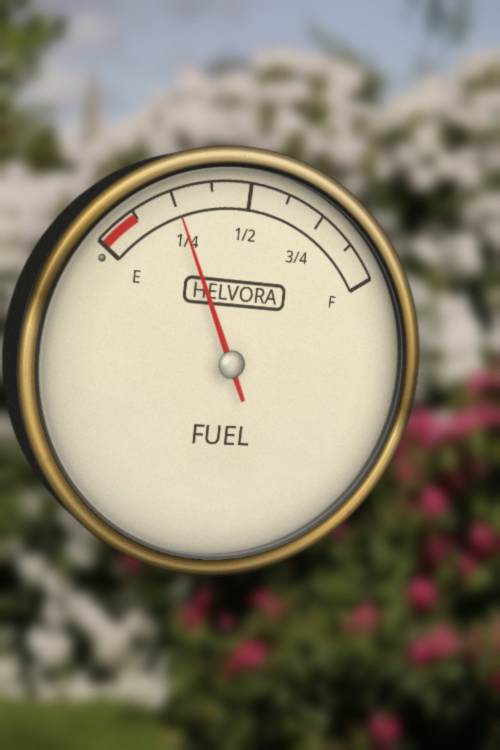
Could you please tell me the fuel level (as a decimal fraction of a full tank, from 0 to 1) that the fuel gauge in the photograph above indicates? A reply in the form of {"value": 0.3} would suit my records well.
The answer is {"value": 0.25}
